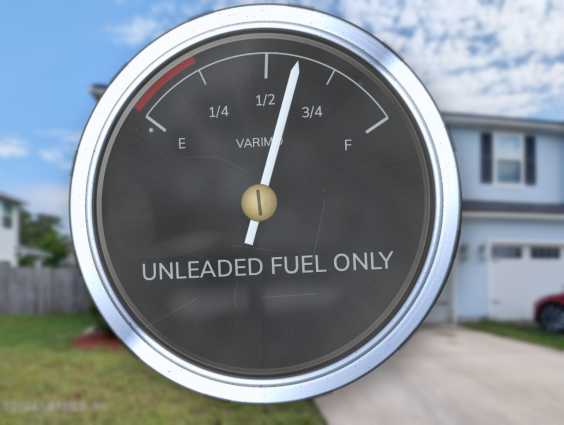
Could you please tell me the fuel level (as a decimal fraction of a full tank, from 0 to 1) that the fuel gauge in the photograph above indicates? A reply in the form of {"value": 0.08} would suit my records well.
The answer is {"value": 0.625}
